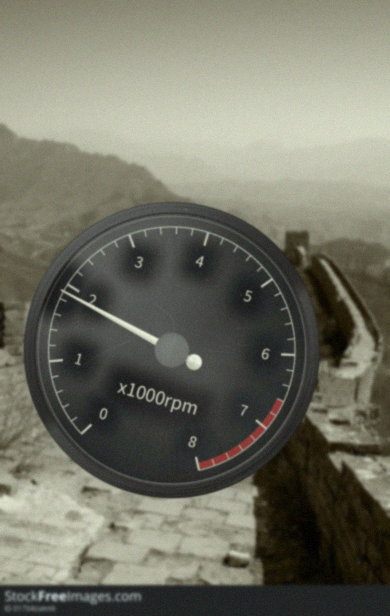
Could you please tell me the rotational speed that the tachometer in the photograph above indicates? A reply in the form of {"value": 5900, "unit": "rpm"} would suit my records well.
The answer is {"value": 1900, "unit": "rpm"}
